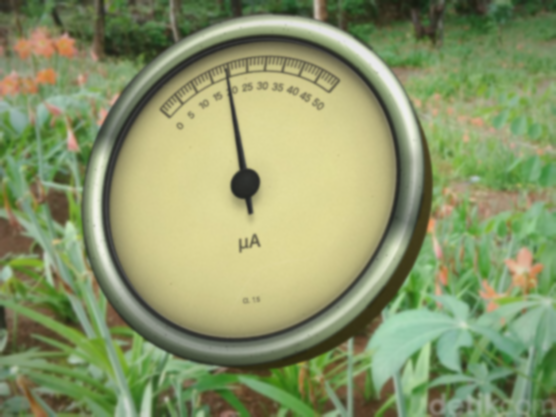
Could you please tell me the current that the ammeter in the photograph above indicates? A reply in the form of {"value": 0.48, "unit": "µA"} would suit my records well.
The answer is {"value": 20, "unit": "µA"}
